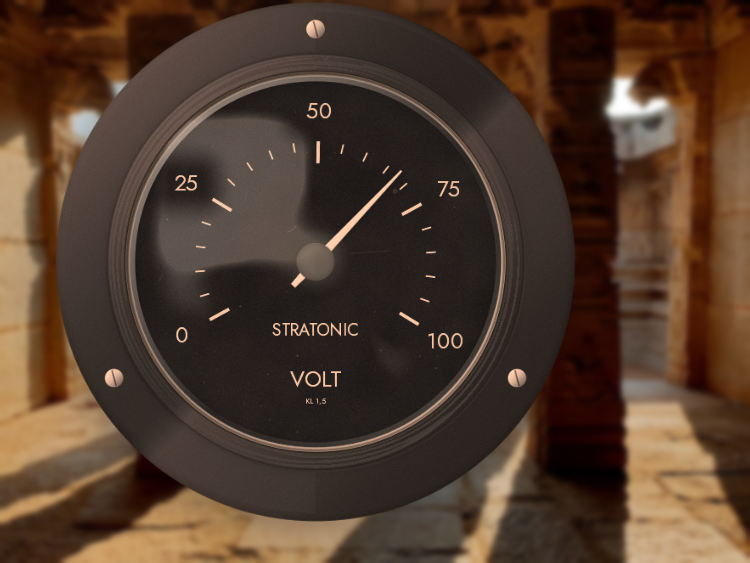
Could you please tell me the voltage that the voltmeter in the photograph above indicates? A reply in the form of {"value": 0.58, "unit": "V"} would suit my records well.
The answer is {"value": 67.5, "unit": "V"}
